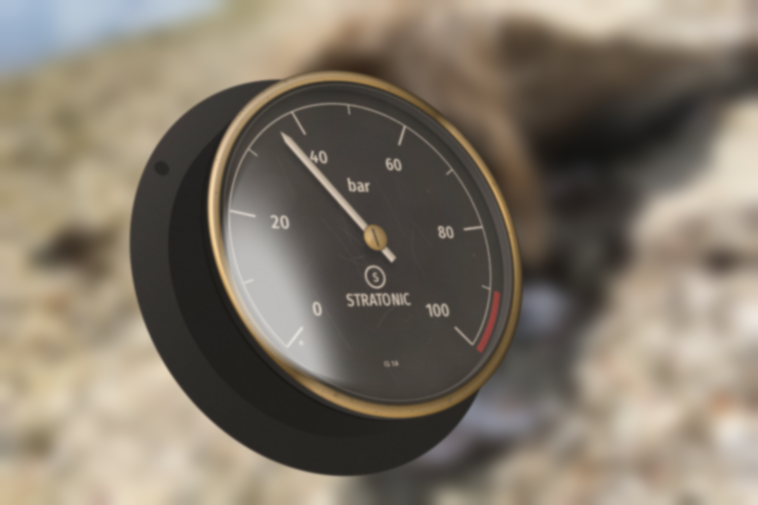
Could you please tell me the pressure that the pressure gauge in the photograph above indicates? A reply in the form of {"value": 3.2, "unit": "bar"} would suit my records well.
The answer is {"value": 35, "unit": "bar"}
